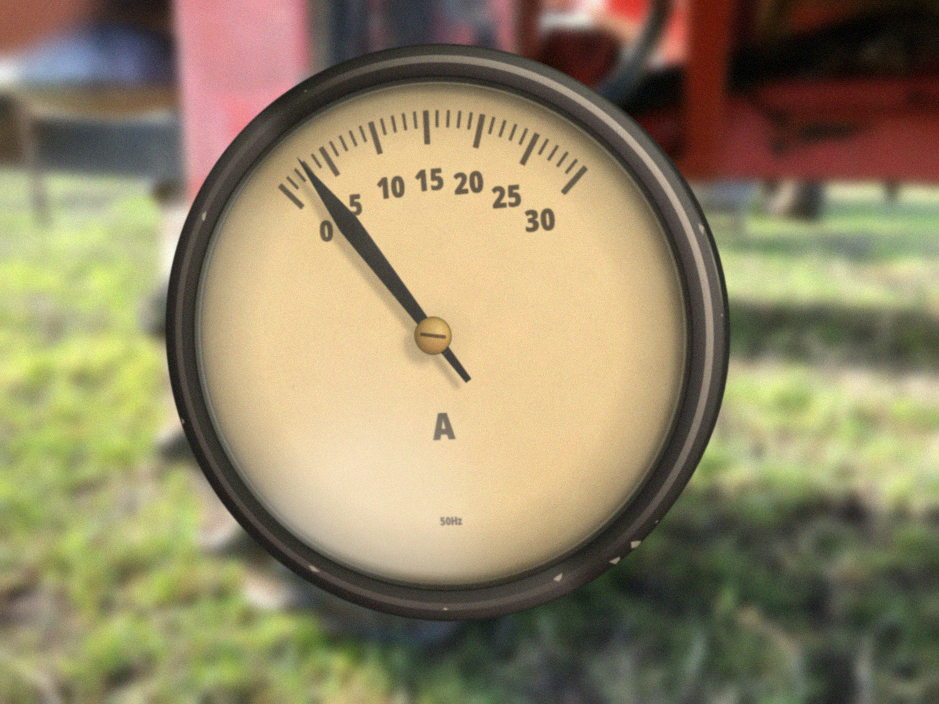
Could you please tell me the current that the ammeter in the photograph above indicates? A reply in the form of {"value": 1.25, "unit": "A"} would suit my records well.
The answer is {"value": 3, "unit": "A"}
